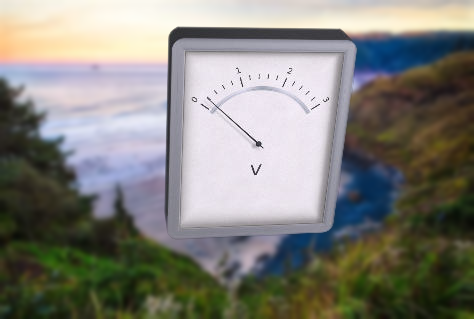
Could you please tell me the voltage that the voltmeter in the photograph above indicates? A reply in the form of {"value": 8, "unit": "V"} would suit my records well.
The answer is {"value": 0.2, "unit": "V"}
